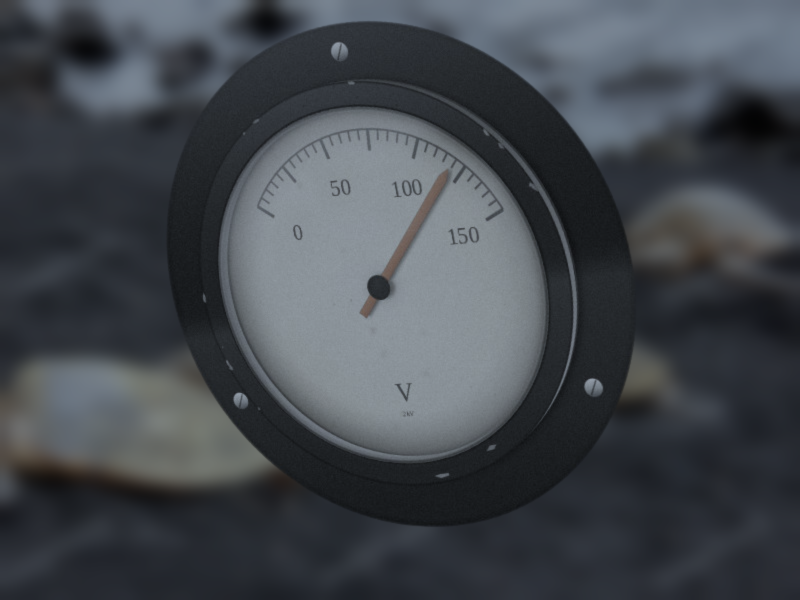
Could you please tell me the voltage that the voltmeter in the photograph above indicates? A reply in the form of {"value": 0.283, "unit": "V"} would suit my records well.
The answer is {"value": 120, "unit": "V"}
